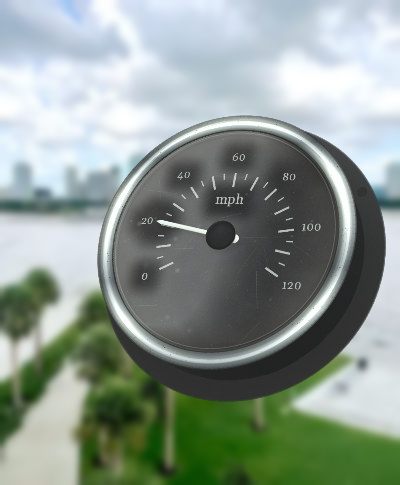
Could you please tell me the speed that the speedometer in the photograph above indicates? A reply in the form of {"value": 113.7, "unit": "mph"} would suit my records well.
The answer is {"value": 20, "unit": "mph"}
